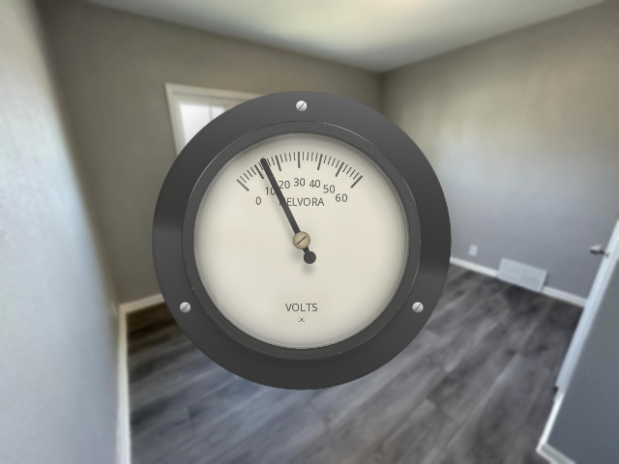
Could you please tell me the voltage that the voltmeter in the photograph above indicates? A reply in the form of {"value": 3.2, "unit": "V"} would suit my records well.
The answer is {"value": 14, "unit": "V"}
